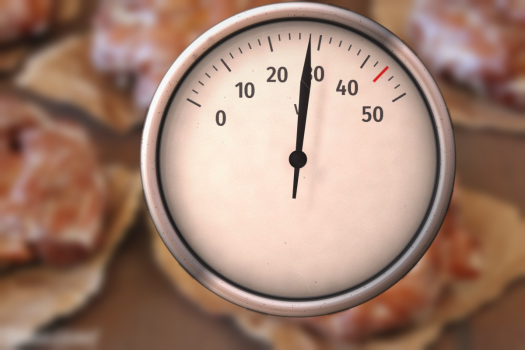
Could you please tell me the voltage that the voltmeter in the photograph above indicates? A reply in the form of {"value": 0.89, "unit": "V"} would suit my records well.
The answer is {"value": 28, "unit": "V"}
